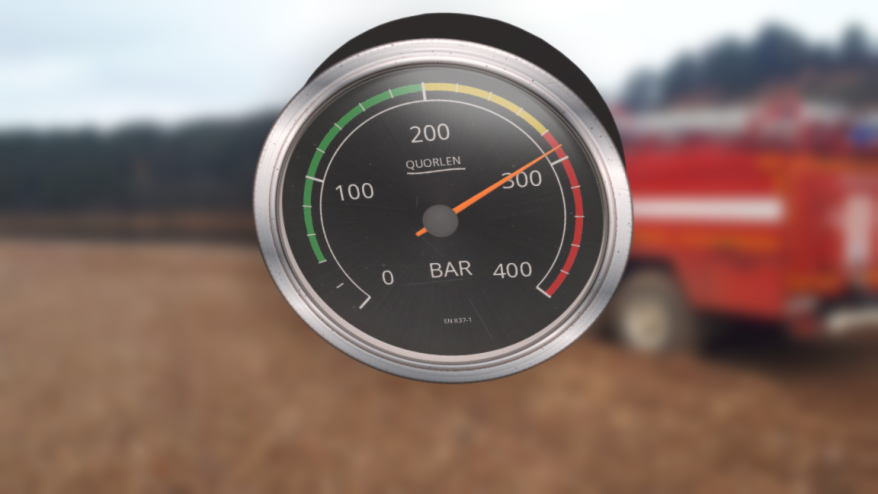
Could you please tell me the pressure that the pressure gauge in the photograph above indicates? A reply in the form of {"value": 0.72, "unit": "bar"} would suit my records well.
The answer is {"value": 290, "unit": "bar"}
